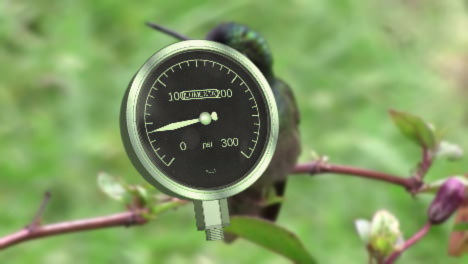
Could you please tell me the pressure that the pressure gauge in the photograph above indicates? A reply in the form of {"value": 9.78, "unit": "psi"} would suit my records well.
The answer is {"value": 40, "unit": "psi"}
